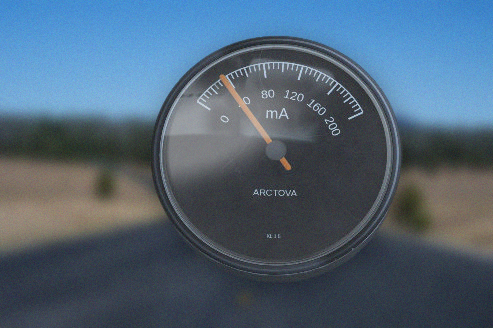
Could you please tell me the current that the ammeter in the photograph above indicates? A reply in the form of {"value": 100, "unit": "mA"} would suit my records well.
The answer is {"value": 35, "unit": "mA"}
